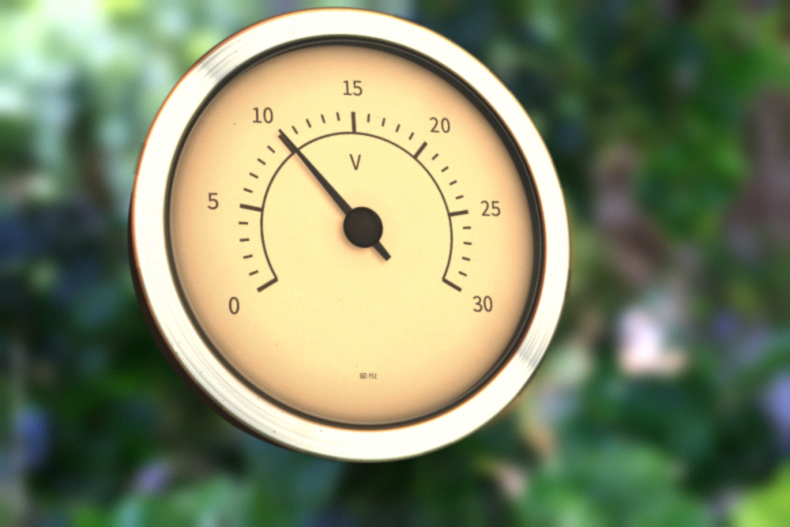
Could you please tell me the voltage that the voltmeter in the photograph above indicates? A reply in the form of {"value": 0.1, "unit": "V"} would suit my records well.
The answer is {"value": 10, "unit": "V"}
